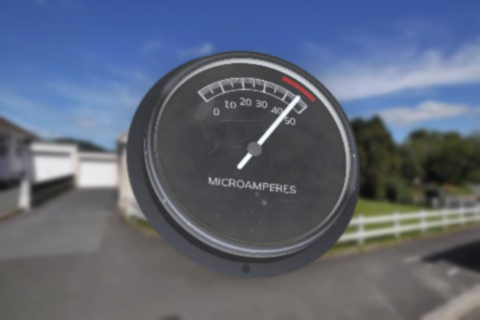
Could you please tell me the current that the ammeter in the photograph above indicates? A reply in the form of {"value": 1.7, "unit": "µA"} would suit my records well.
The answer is {"value": 45, "unit": "µA"}
